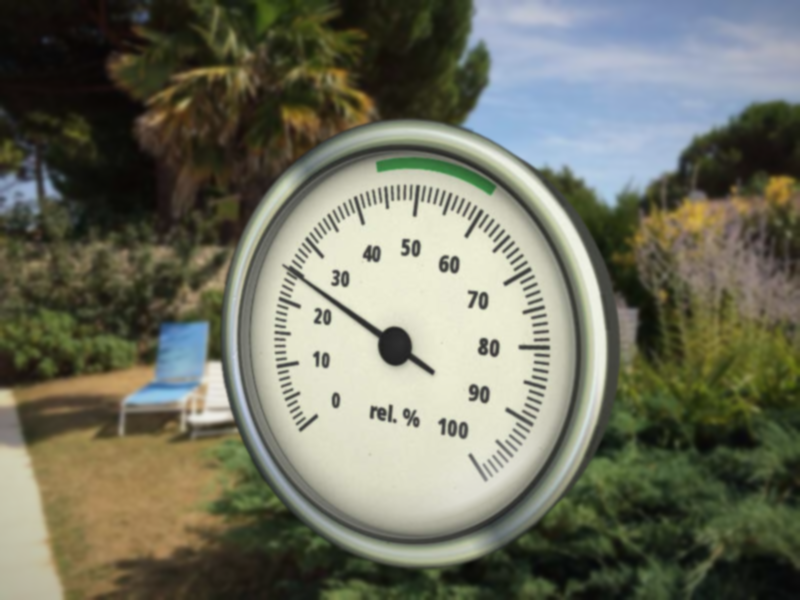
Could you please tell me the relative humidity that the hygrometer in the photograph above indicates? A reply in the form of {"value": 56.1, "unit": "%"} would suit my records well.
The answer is {"value": 25, "unit": "%"}
